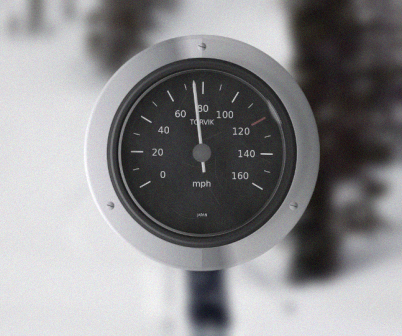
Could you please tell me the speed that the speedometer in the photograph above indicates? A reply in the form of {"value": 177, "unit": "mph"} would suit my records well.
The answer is {"value": 75, "unit": "mph"}
